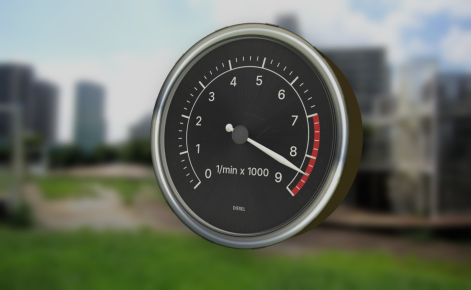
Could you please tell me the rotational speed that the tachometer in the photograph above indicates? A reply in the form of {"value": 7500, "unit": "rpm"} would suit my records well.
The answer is {"value": 8400, "unit": "rpm"}
